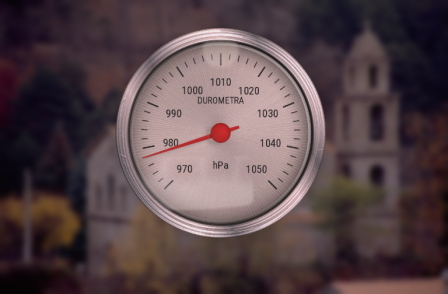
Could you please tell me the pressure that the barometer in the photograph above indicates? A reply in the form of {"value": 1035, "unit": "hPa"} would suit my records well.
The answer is {"value": 978, "unit": "hPa"}
